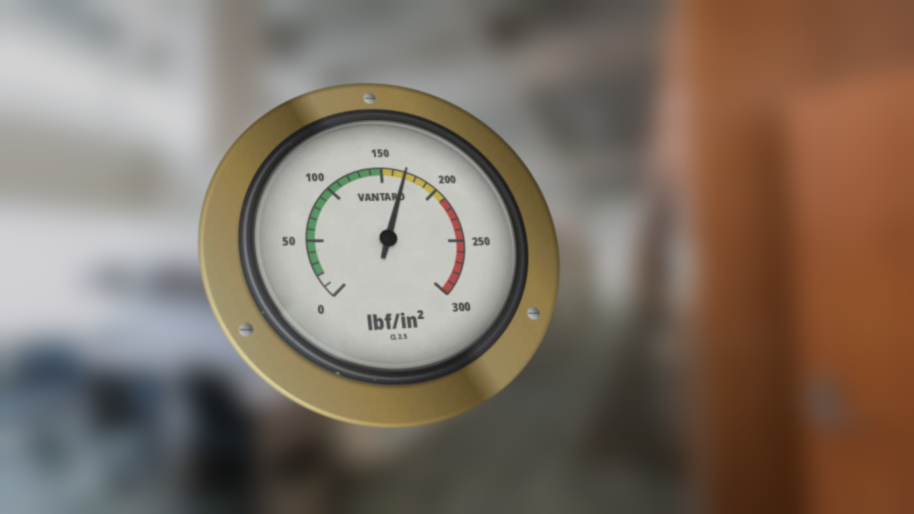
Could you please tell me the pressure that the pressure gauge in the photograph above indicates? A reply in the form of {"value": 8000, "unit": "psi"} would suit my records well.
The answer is {"value": 170, "unit": "psi"}
